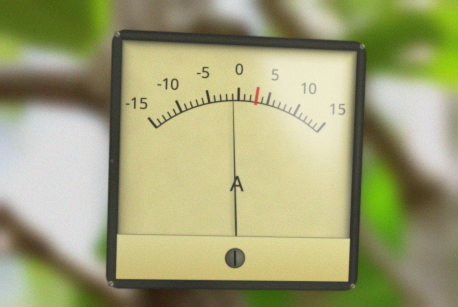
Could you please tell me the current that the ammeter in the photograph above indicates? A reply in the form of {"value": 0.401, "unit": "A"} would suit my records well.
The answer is {"value": -1, "unit": "A"}
